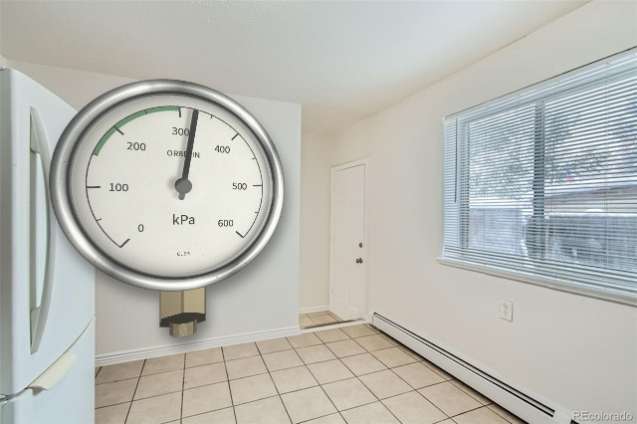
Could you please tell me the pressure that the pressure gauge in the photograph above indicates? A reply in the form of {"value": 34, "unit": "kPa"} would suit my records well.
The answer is {"value": 325, "unit": "kPa"}
